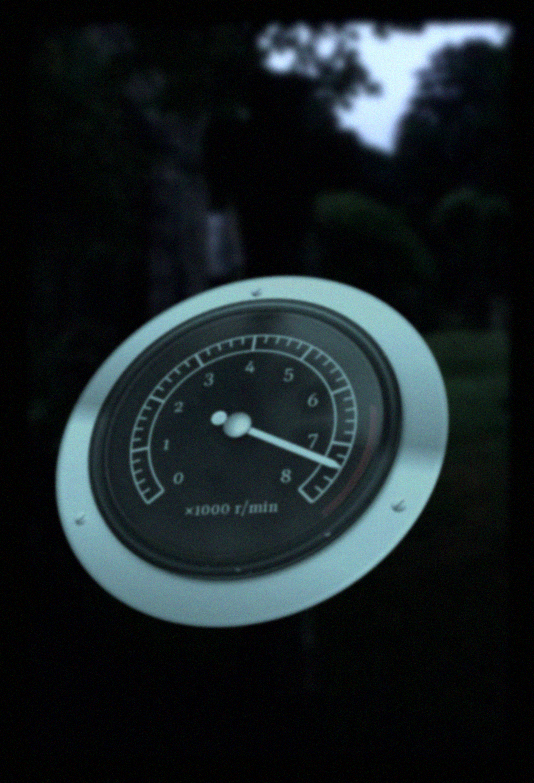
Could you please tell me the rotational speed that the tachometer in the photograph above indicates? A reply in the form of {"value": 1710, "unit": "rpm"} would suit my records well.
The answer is {"value": 7400, "unit": "rpm"}
